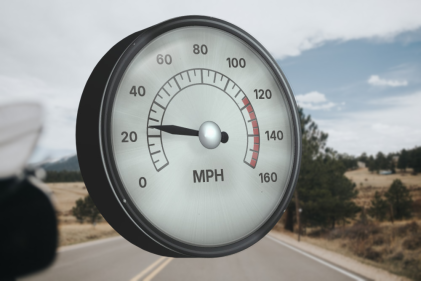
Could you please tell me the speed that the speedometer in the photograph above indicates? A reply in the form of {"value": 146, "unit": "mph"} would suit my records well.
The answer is {"value": 25, "unit": "mph"}
